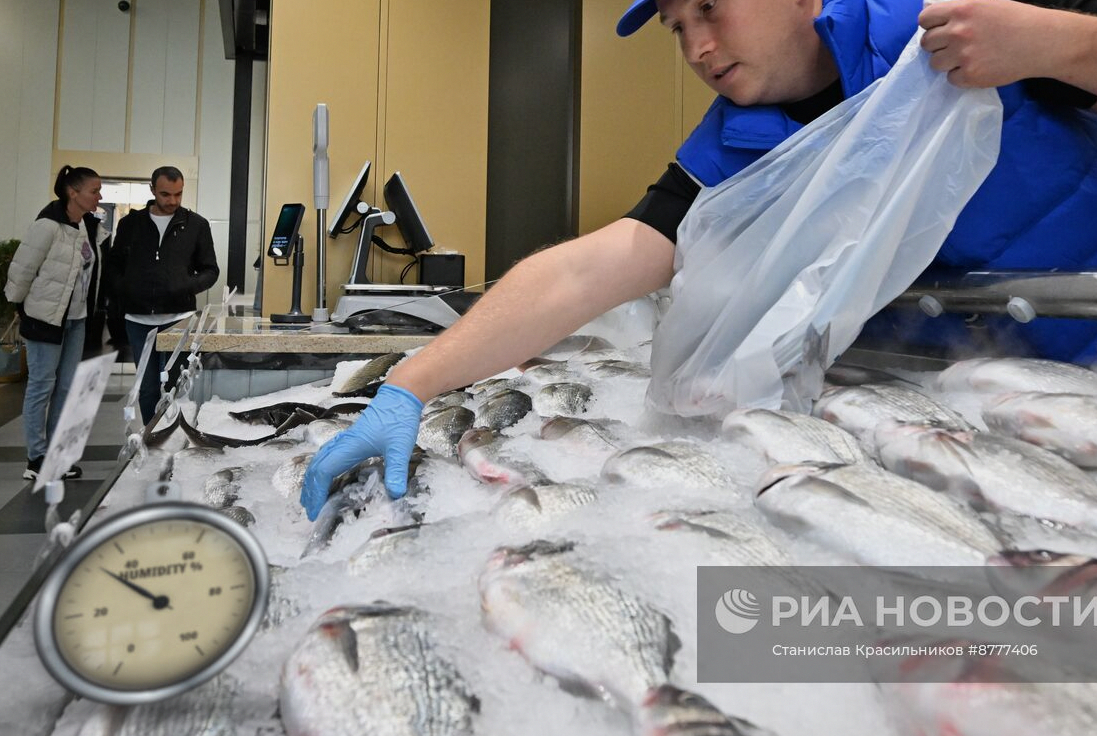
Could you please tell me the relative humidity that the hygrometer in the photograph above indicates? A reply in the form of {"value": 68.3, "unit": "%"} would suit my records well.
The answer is {"value": 34, "unit": "%"}
